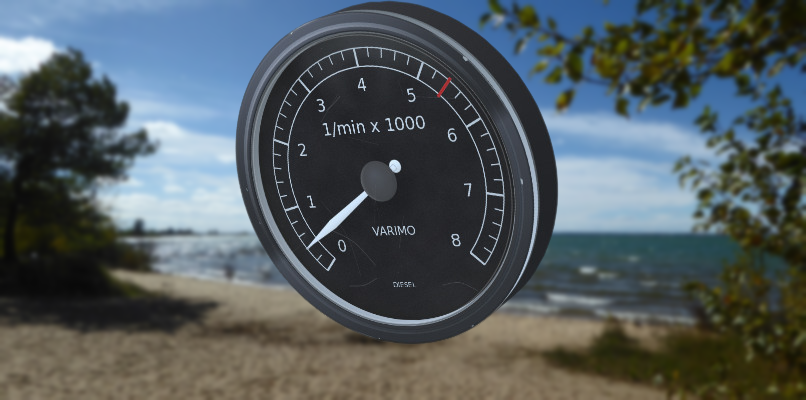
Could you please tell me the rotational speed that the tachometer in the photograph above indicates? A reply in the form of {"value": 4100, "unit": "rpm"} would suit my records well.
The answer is {"value": 400, "unit": "rpm"}
